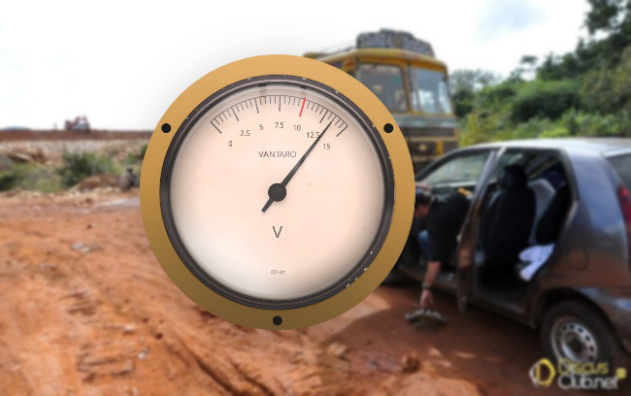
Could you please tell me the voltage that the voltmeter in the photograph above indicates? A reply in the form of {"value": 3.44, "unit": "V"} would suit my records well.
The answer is {"value": 13.5, "unit": "V"}
